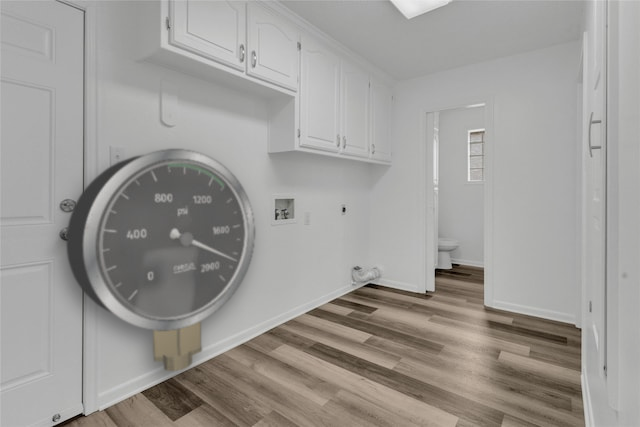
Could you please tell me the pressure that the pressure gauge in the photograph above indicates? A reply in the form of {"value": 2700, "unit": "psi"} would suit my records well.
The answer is {"value": 1850, "unit": "psi"}
